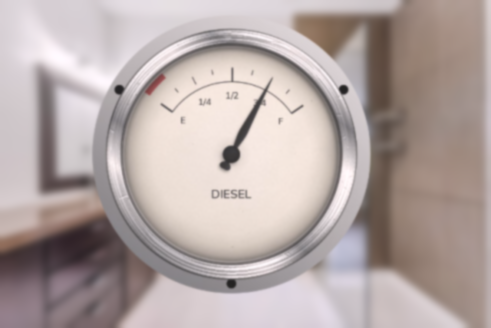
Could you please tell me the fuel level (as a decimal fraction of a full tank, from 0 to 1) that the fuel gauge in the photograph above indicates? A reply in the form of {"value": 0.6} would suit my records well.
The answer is {"value": 0.75}
